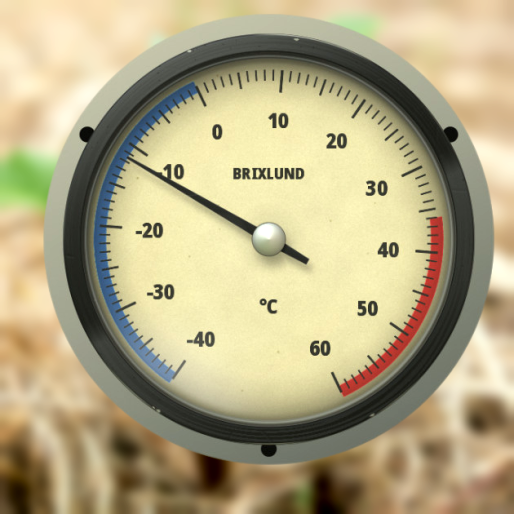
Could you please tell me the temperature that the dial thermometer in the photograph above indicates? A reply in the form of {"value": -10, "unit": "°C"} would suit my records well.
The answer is {"value": -11.5, "unit": "°C"}
